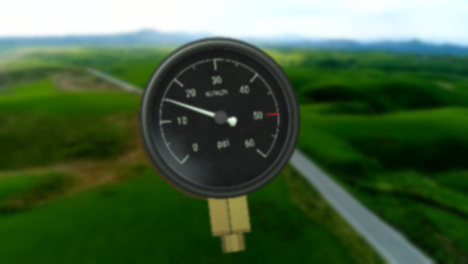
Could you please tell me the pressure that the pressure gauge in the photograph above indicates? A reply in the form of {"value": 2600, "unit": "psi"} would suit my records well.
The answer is {"value": 15, "unit": "psi"}
